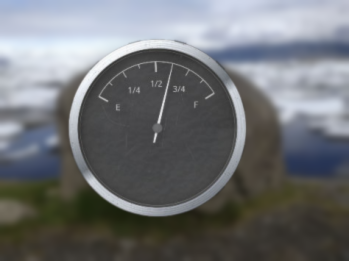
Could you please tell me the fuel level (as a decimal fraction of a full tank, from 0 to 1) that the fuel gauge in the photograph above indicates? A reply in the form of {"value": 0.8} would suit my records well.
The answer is {"value": 0.625}
